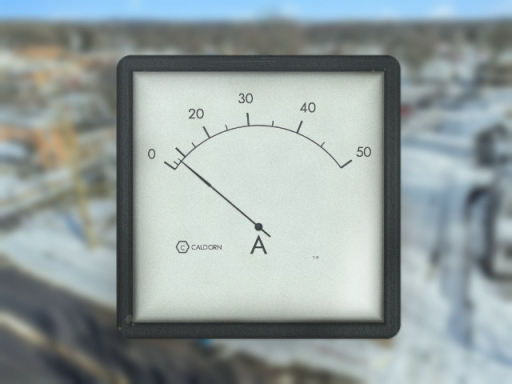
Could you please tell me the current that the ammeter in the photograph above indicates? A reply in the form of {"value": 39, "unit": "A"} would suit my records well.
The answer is {"value": 7.5, "unit": "A"}
